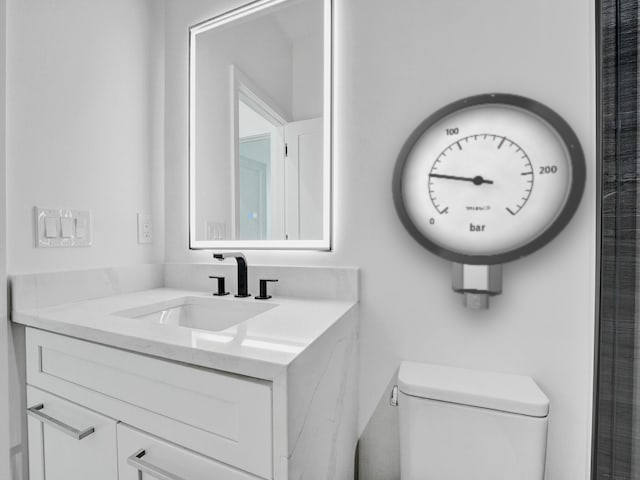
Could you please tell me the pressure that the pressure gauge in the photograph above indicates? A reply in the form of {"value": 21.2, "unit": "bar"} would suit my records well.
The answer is {"value": 50, "unit": "bar"}
